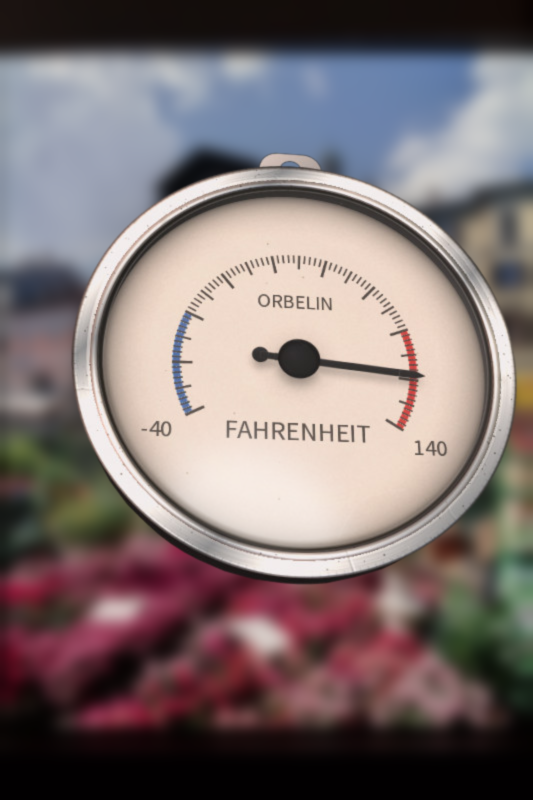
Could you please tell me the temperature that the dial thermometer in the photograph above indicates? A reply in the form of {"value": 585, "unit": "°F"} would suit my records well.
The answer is {"value": 120, "unit": "°F"}
